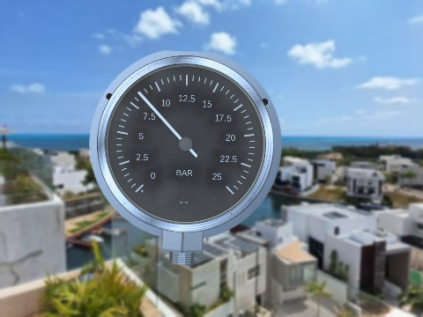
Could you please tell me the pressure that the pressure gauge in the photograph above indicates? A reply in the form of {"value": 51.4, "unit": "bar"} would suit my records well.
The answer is {"value": 8.5, "unit": "bar"}
